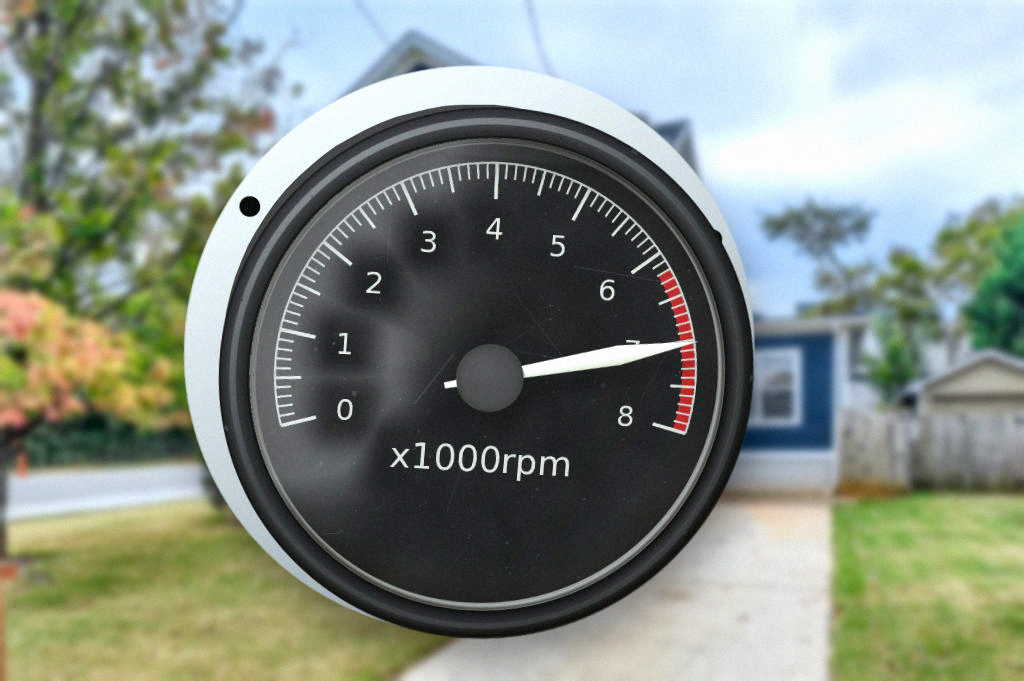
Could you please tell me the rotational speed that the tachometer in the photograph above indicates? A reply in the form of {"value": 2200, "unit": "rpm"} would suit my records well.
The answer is {"value": 7000, "unit": "rpm"}
